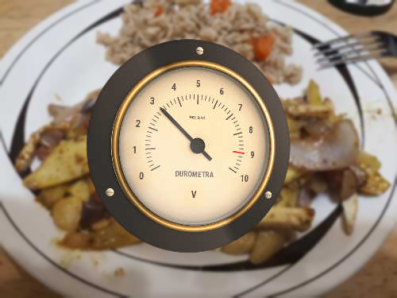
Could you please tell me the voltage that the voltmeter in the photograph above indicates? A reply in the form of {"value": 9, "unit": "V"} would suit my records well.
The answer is {"value": 3, "unit": "V"}
